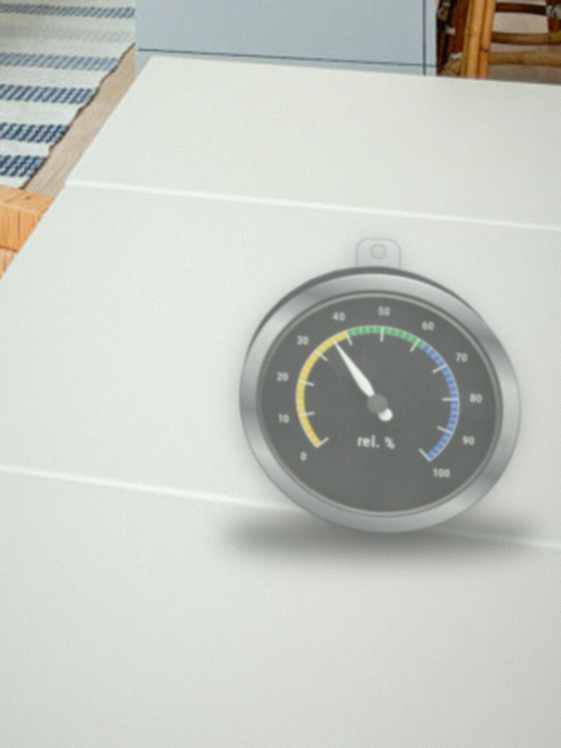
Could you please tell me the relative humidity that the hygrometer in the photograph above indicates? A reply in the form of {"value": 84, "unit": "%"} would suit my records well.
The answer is {"value": 36, "unit": "%"}
